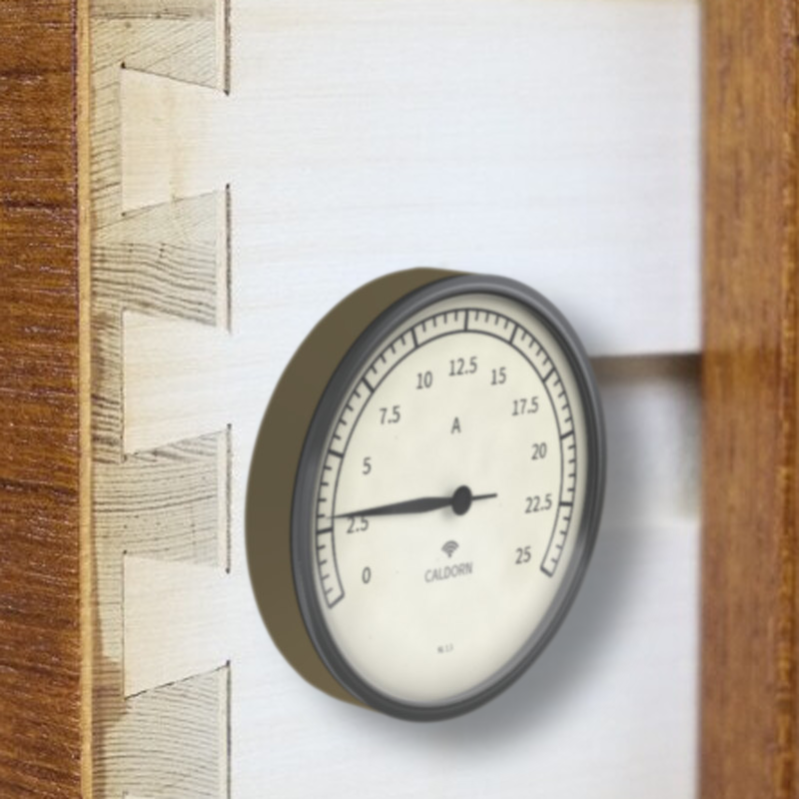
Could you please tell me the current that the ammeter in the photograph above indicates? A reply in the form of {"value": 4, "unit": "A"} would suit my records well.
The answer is {"value": 3, "unit": "A"}
